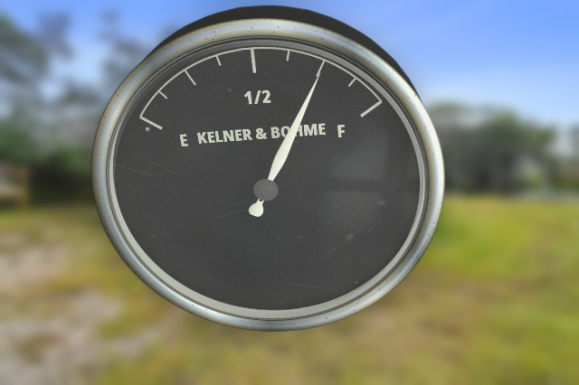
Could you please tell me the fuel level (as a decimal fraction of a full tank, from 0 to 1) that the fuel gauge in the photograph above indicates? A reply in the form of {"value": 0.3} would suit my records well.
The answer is {"value": 0.75}
